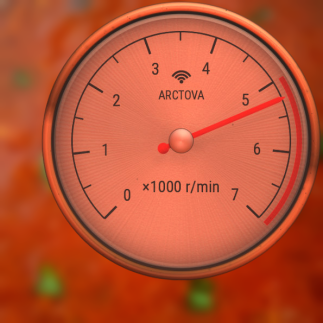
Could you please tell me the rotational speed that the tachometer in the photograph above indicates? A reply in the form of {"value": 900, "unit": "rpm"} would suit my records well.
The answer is {"value": 5250, "unit": "rpm"}
